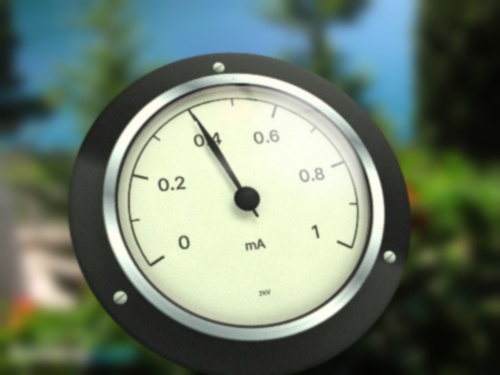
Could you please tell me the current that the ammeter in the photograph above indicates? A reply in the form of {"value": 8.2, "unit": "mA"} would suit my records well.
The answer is {"value": 0.4, "unit": "mA"}
